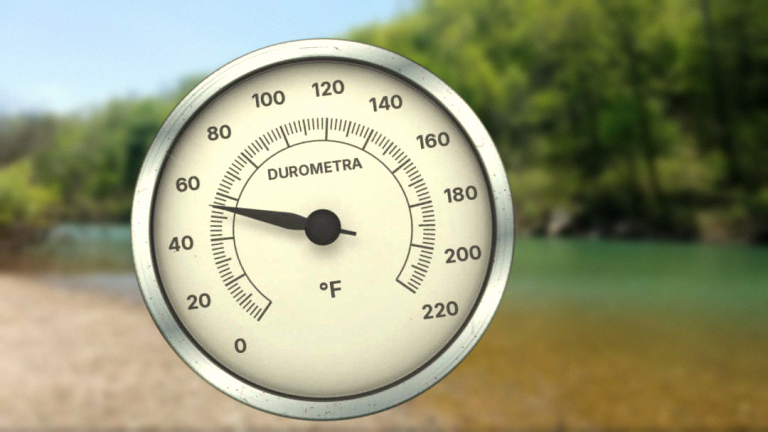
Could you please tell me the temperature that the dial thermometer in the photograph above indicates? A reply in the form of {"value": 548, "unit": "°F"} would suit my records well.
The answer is {"value": 54, "unit": "°F"}
